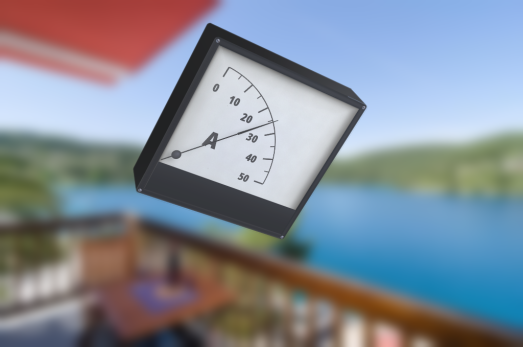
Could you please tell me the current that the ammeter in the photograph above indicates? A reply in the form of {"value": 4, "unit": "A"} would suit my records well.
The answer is {"value": 25, "unit": "A"}
